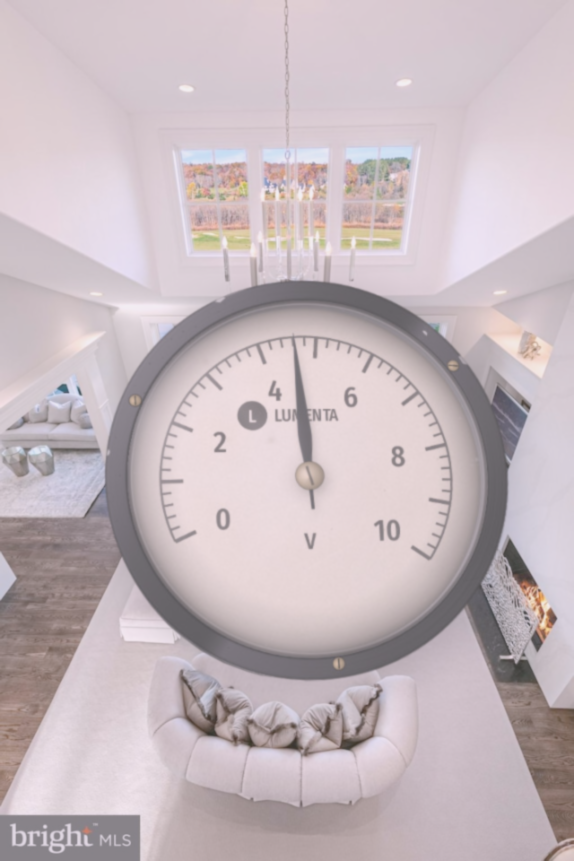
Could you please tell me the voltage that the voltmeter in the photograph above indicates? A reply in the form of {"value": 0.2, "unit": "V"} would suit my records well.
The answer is {"value": 4.6, "unit": "V"}
